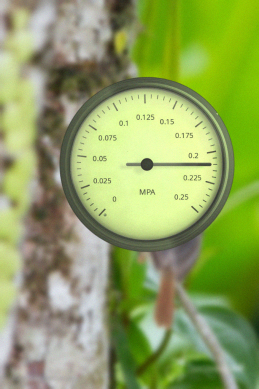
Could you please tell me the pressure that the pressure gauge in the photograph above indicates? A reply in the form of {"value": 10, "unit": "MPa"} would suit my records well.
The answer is {"value": 0.21, "unit": "MPa"}
